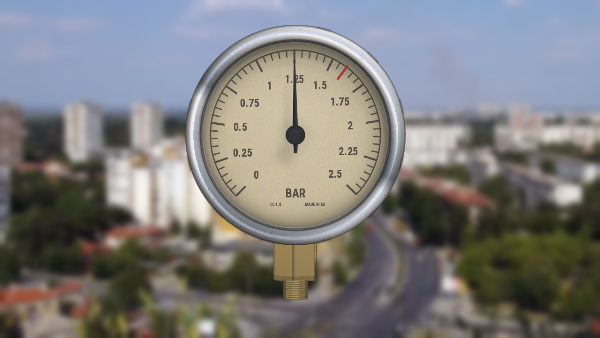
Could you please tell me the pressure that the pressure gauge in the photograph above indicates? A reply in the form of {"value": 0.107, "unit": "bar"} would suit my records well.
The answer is {"value": 1.25, "unit": "bar"}
